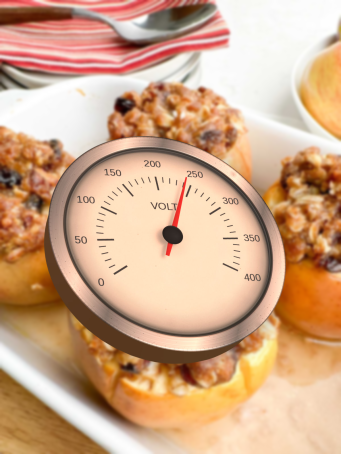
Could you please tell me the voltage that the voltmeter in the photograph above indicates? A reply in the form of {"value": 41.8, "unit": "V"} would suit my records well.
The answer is {"value": 240, "unit": "V"}
